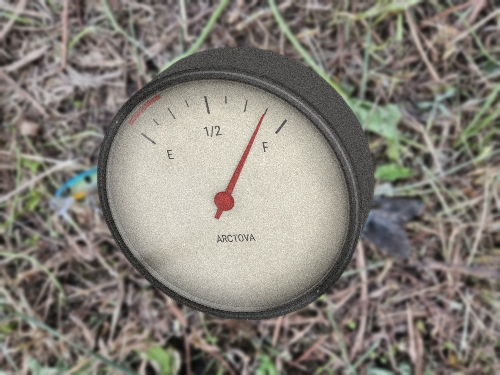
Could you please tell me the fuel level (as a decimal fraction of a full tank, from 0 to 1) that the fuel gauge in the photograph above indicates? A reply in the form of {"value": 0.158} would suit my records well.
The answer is {"value": 0.875}
